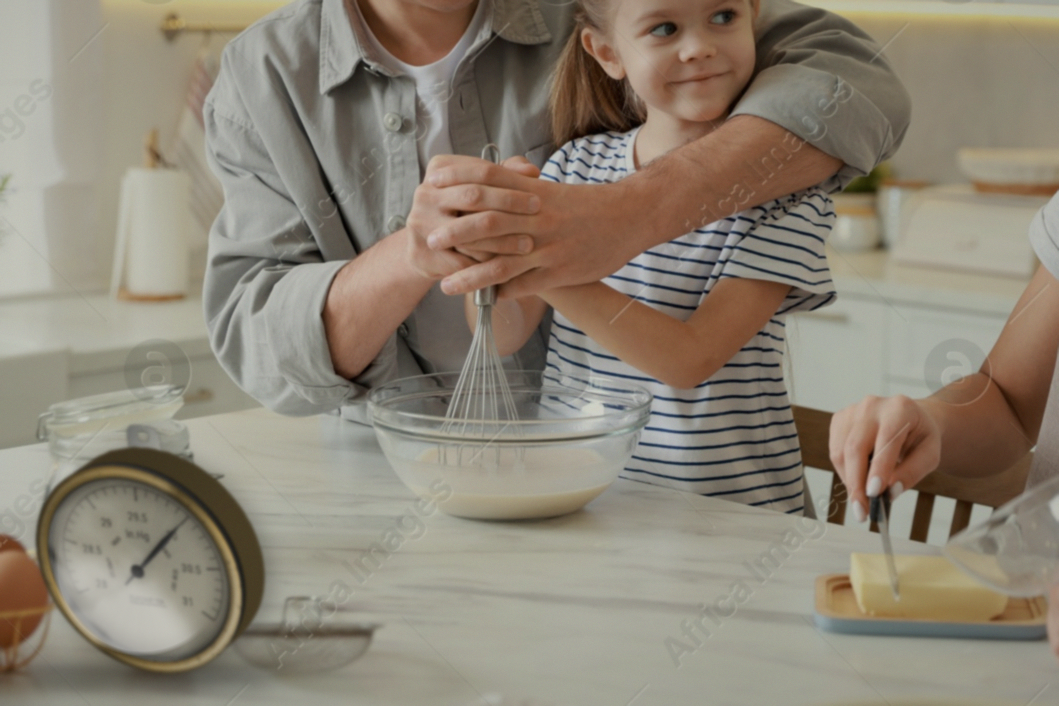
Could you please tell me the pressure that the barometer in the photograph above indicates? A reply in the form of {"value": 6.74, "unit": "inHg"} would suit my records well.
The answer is {"value": 30, "unit": "inHg"}
